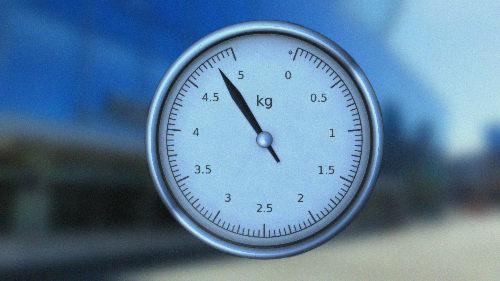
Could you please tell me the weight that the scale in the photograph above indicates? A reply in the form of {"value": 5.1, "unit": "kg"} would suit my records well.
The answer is {"value": 4.8, "unit": "kg"}
